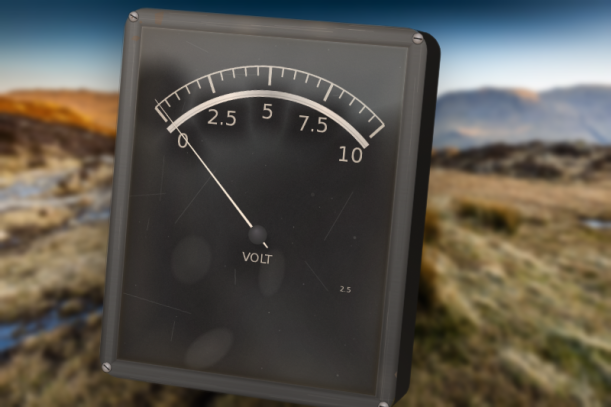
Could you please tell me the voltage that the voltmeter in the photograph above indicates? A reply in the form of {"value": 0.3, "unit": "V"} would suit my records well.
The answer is {"value": 0.25, "unit": "V"}
